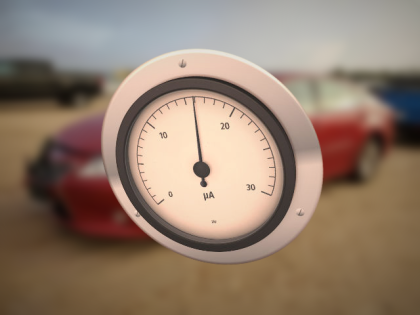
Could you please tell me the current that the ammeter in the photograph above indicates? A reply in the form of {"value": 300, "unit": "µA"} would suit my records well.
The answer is {"value": 16, "unit": "µA"}
